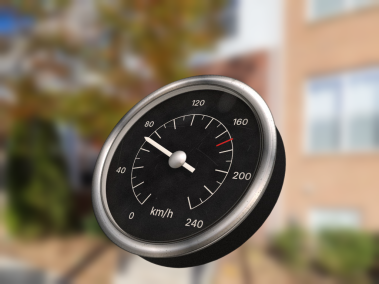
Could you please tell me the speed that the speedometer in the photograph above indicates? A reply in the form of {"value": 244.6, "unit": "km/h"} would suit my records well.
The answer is {"value": 70, "unit": "km/h"}
